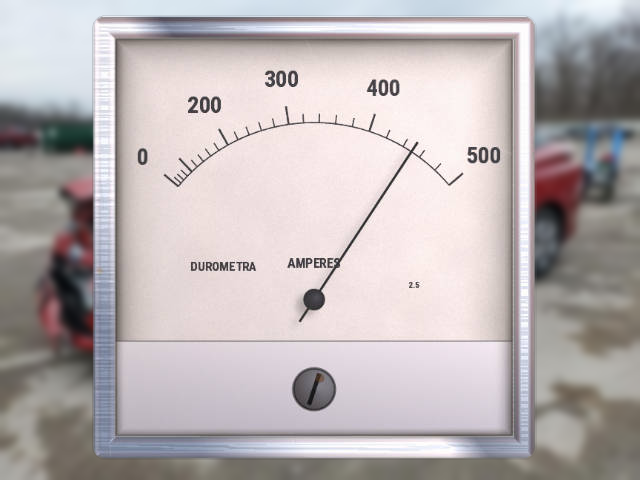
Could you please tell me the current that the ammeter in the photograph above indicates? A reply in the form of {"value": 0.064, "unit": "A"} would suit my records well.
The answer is {"value": 450, "unit": "A"}
